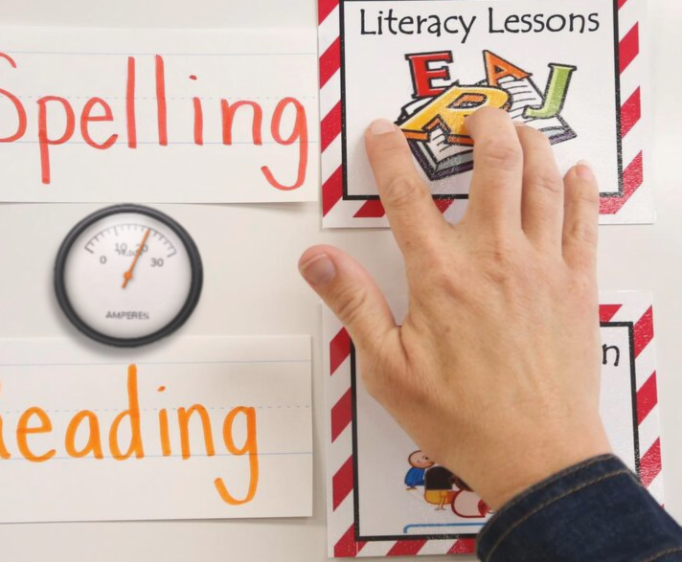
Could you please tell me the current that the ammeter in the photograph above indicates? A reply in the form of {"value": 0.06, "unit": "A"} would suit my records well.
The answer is {"value": 20, "unit": "A"}
